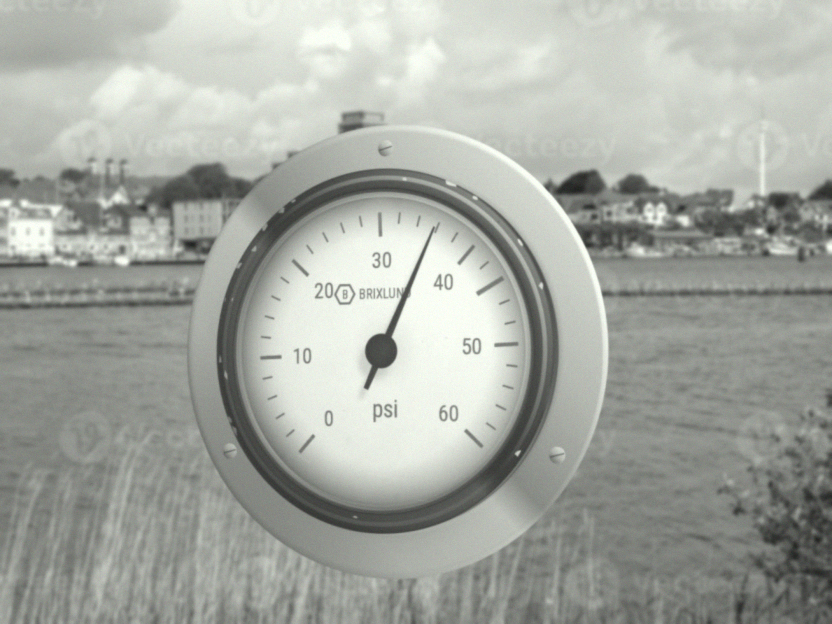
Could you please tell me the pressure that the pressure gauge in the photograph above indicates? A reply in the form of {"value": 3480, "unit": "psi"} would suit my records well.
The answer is {"value": 36, "unit": "psi"}
